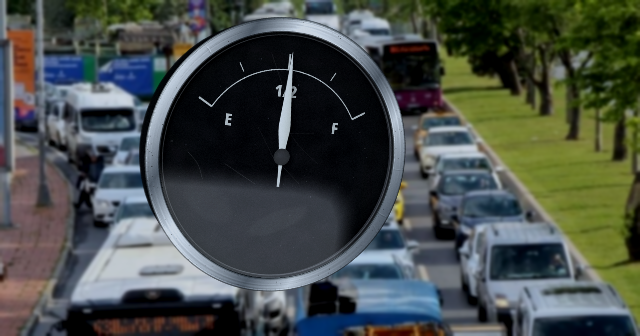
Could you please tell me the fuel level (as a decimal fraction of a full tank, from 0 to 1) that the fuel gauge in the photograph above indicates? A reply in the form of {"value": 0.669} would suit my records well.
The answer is {"value": 0.5}
